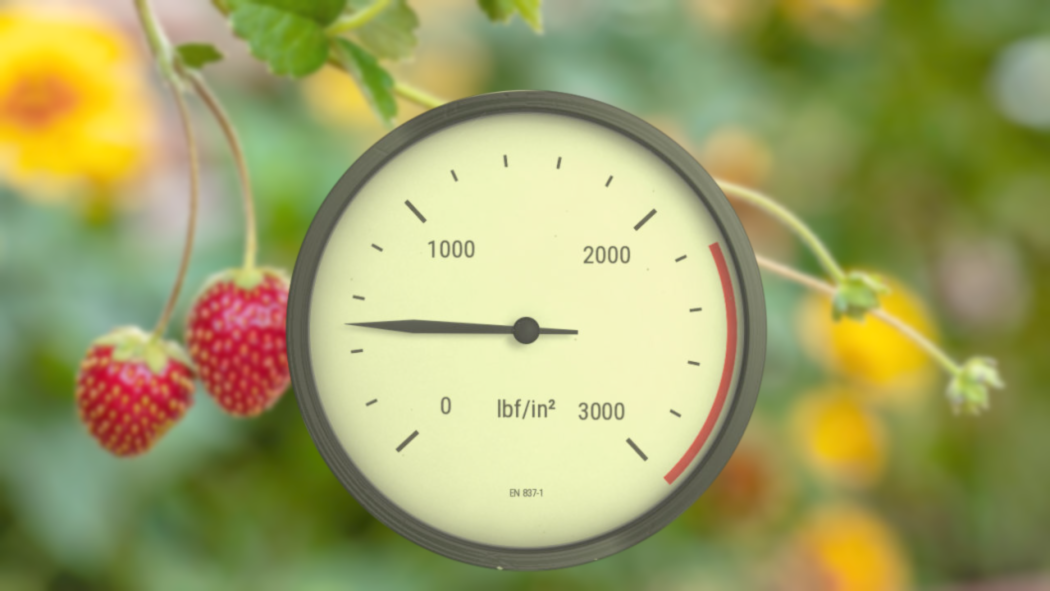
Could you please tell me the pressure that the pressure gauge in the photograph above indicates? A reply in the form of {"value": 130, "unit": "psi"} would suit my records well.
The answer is {"value": 500, "unit": "psi"}
